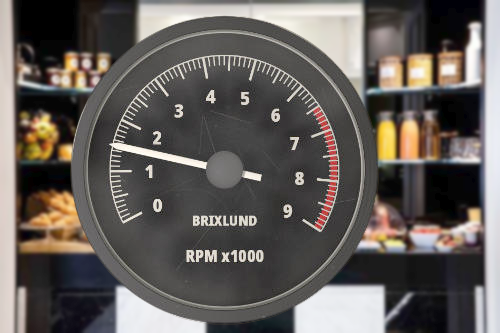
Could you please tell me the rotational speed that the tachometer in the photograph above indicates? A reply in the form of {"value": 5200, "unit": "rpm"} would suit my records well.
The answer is {"value": 1500, "unit": "rpm"}
